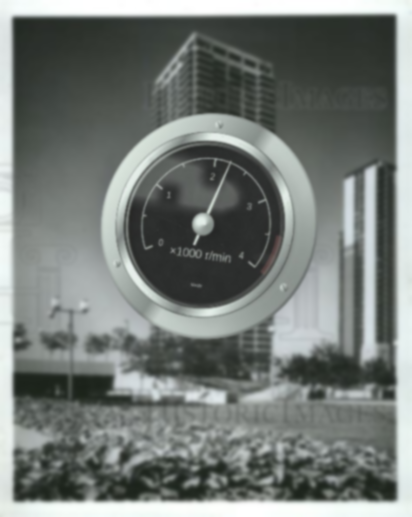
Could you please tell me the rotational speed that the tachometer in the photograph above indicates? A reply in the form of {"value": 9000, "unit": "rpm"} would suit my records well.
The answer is {"value": 2250, "unit": "rpm"}
